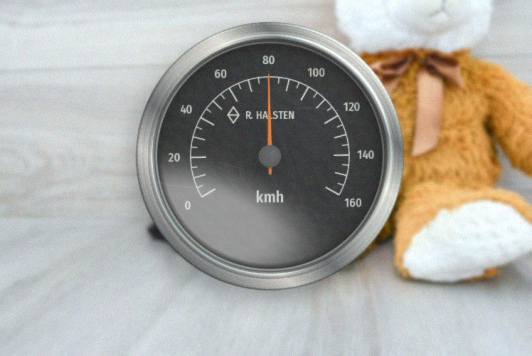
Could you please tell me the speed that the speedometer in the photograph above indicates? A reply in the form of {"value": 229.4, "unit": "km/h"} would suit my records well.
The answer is {"value": 80, "unit": "km/h"}
